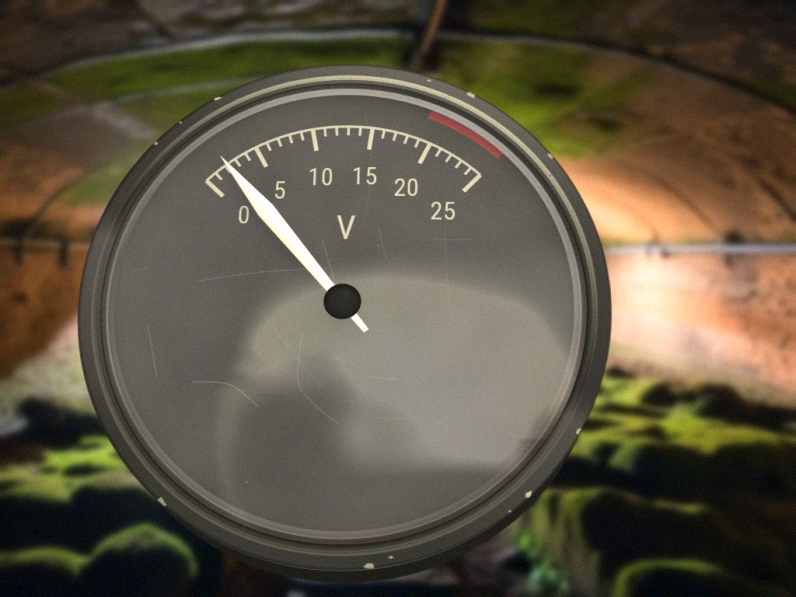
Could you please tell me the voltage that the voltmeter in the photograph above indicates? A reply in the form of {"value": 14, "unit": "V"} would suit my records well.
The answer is {"value": 2, "unit": "V"}
